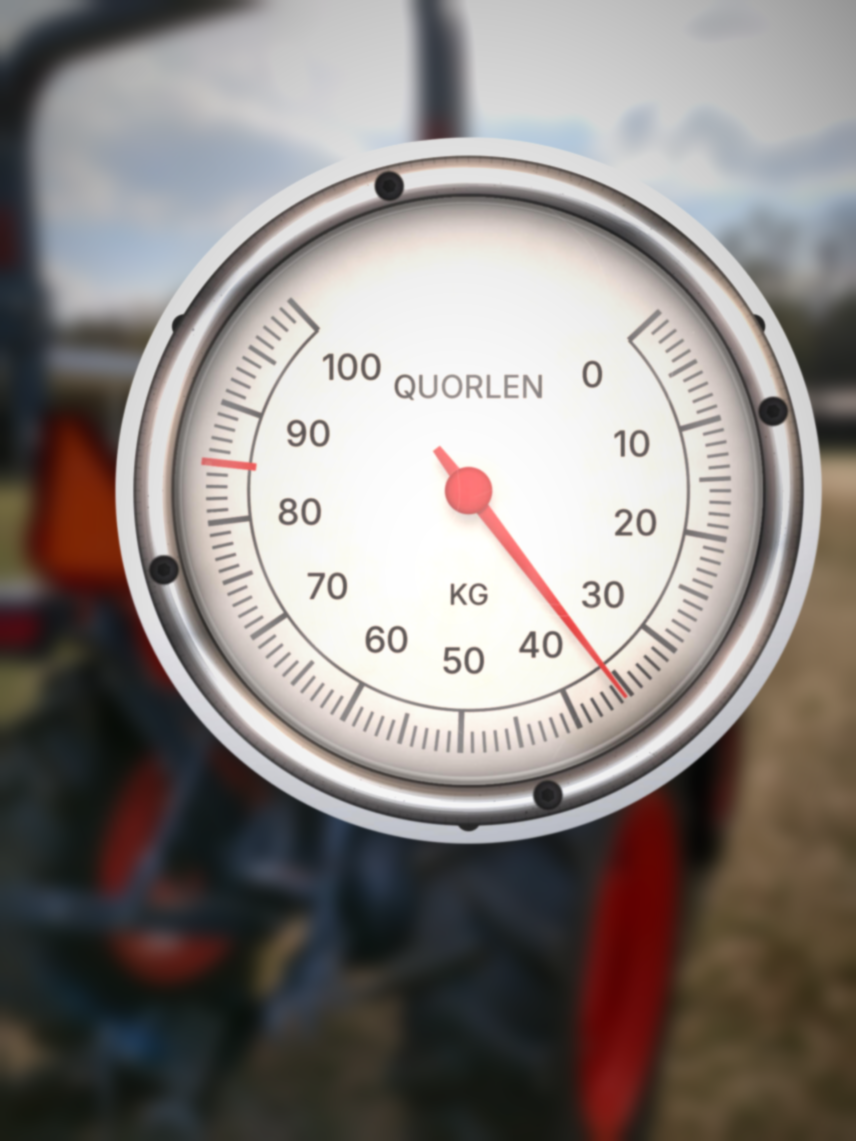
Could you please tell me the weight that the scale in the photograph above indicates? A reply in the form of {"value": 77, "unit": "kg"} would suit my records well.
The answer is {"value": 35.5, "unit": "kg"}
